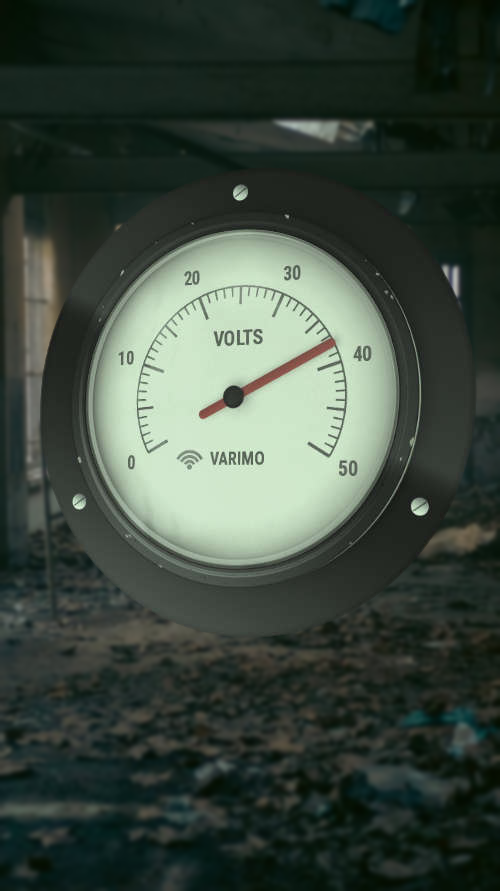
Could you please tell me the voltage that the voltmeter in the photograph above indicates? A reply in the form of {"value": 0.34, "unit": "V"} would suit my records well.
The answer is {"value": 38, "unit": "V"}
